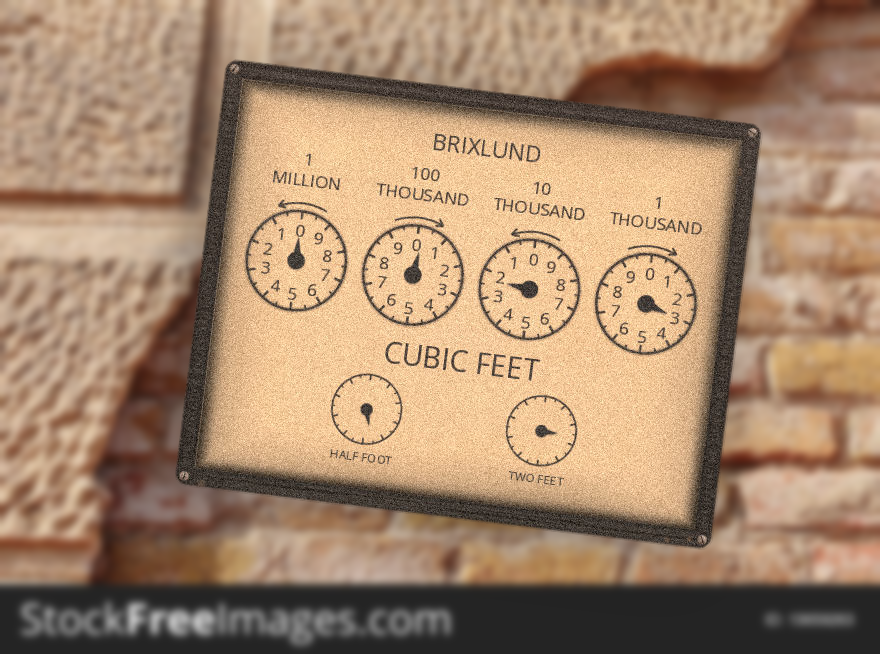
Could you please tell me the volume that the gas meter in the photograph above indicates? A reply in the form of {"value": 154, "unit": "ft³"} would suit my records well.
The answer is {"value": 2300, "unit": "ft³"}
